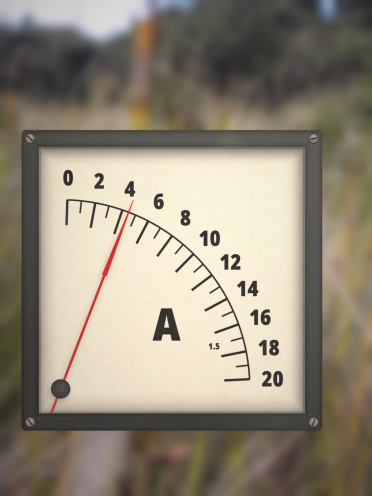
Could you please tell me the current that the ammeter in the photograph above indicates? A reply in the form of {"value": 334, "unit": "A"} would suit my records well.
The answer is {"value": 4.5, "unit": "A"}
